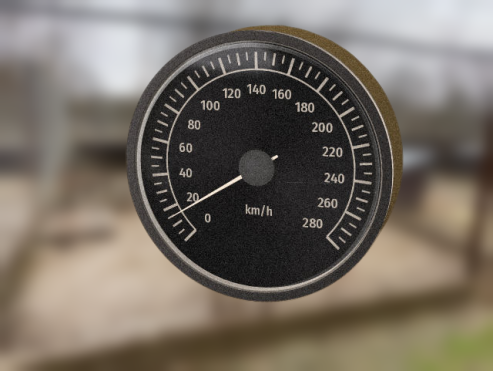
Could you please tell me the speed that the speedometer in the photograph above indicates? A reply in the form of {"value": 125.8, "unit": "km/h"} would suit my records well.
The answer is {"value": 15, "unit": "km/h"}
